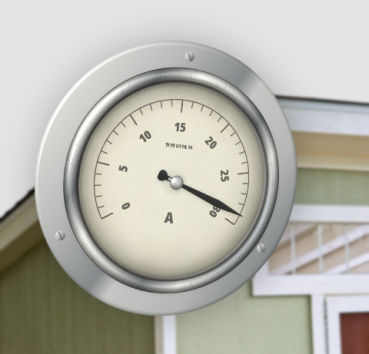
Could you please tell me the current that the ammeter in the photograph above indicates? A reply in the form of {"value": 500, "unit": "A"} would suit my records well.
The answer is {"value": 29, "unit": "A"}
